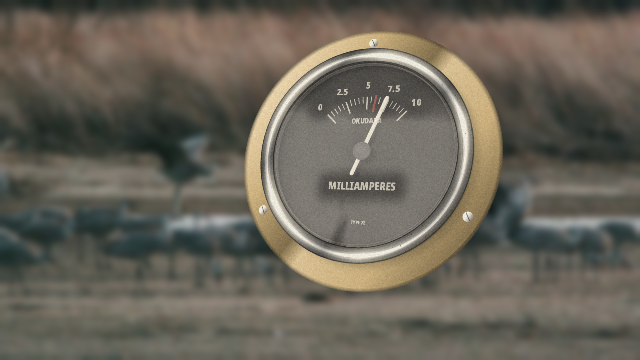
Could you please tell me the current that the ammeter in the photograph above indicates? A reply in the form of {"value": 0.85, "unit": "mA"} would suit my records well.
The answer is {"value": 7.5, "unit": "mA"}
